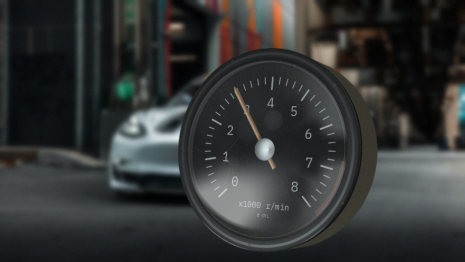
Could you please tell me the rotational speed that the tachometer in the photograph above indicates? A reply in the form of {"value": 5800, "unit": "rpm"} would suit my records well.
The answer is {"value": 3000, "unit": "rpm"}
